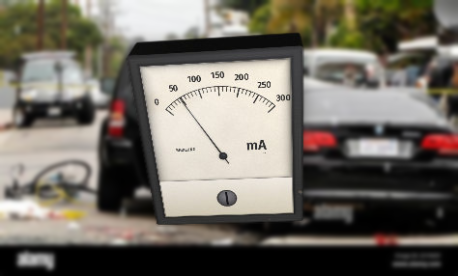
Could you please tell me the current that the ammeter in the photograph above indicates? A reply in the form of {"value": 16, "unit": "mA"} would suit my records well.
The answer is {"value": 50, "unit": "mA"}
